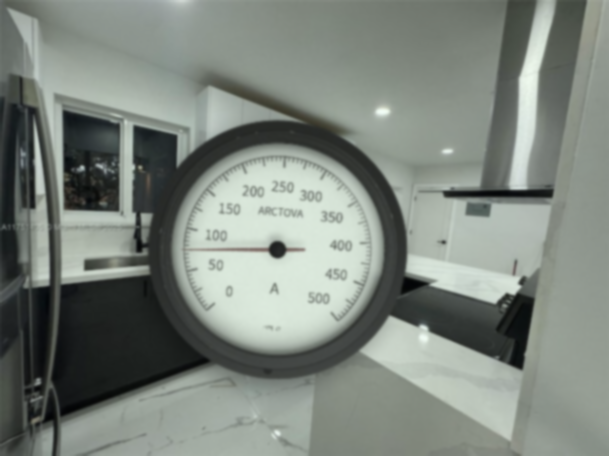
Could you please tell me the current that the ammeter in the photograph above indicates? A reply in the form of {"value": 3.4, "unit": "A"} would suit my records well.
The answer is {"value": 75, "unit": "A"}
